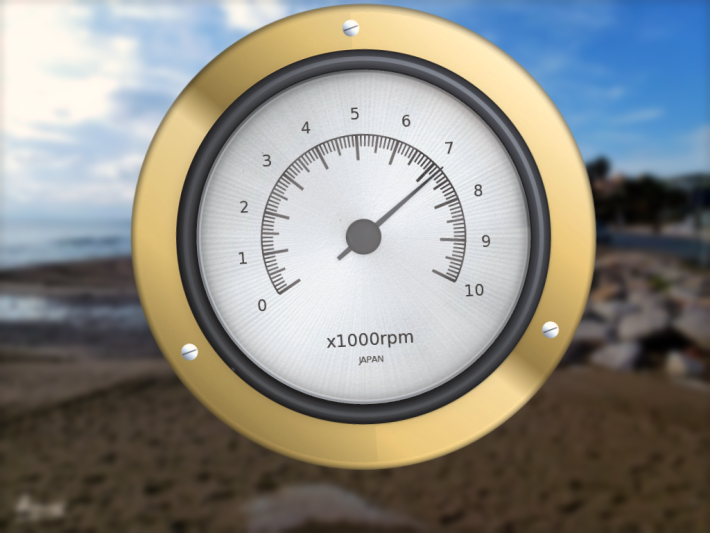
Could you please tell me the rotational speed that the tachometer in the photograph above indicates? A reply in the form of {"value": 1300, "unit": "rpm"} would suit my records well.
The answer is {"value": 7200, "unit": "rpm"}
